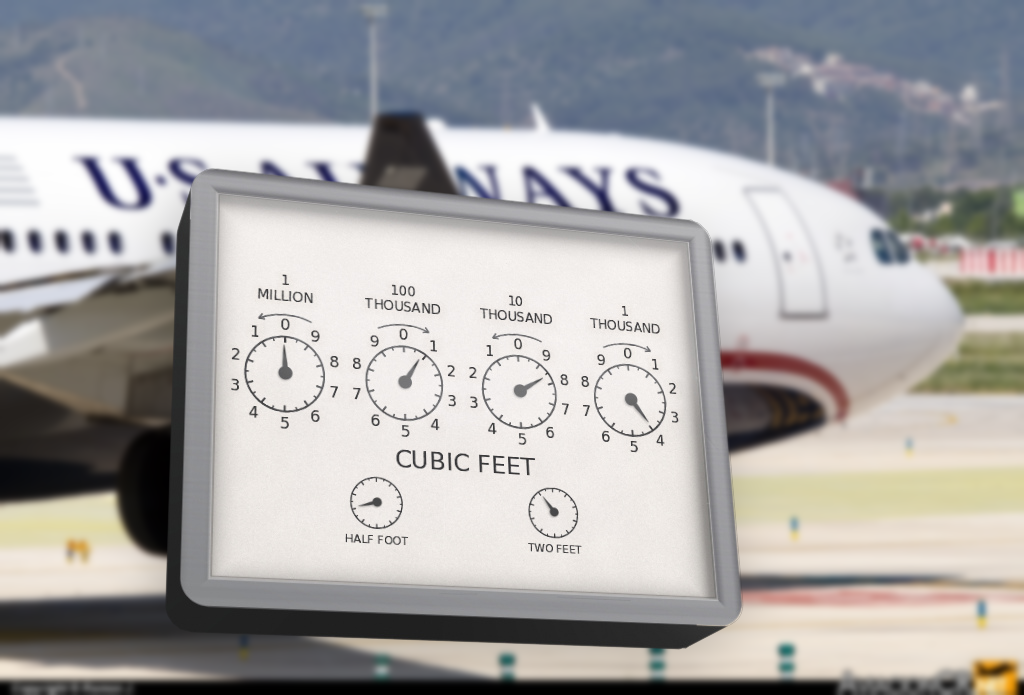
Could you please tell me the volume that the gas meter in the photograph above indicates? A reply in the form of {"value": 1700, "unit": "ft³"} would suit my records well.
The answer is {"value": 8400, "unit": "ft³"}
